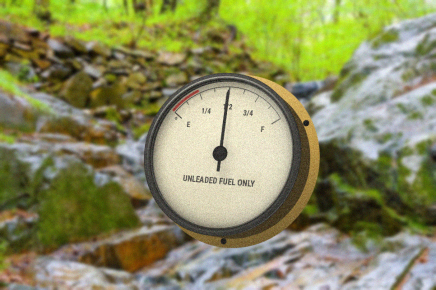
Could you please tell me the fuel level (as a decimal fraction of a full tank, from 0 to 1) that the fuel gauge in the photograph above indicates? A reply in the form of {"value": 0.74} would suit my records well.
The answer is {"value": 0.5}
